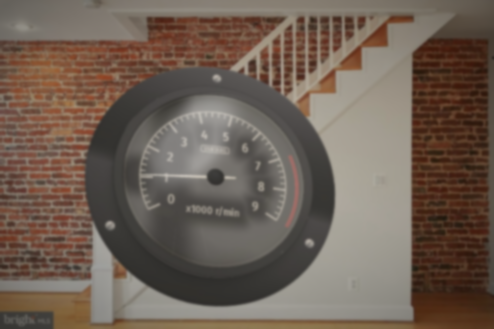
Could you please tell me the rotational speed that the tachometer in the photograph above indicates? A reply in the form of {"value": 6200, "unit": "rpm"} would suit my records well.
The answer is {"value": 1000, "unit": "rpm"}
